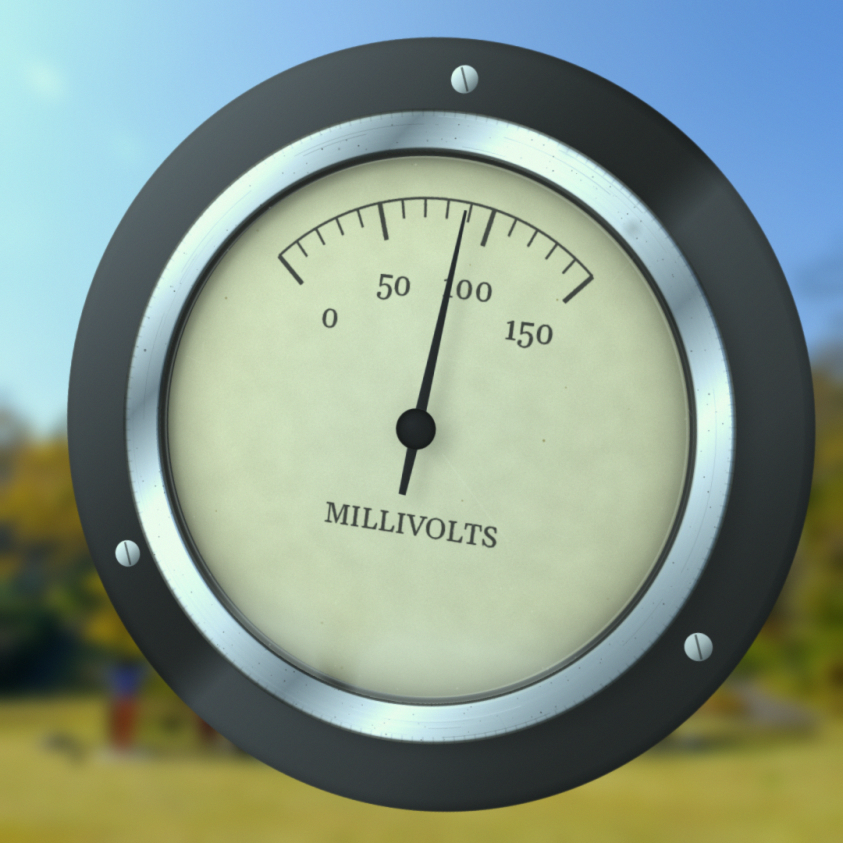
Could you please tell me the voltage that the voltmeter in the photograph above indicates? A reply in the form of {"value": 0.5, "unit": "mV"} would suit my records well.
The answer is {"value": 90, "unit": "mV"}
